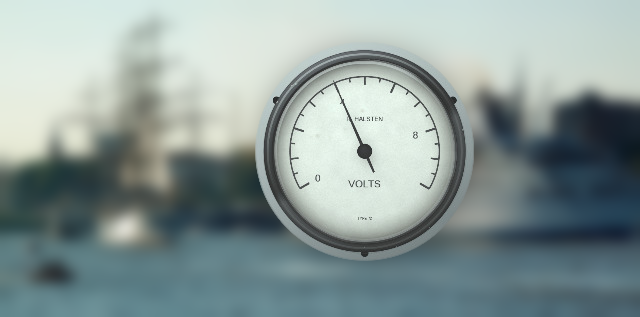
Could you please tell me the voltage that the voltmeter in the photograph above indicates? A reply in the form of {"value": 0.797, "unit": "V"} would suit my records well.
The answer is {"value": 4, "unit": "V"}
